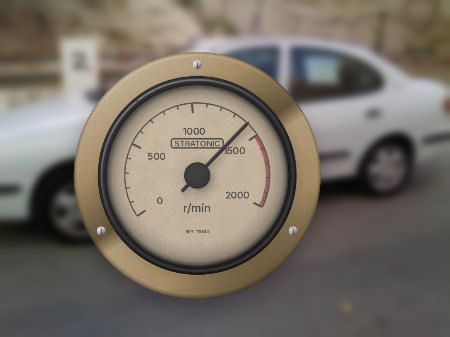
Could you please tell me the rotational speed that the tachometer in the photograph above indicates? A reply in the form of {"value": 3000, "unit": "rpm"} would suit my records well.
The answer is {"value": 1400, "unit": "rpm"}
